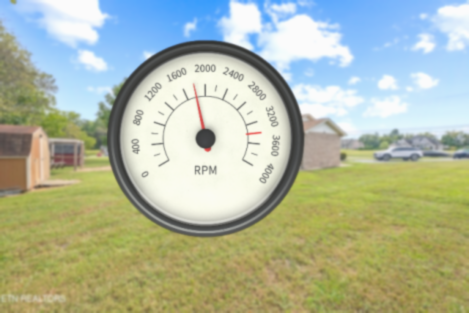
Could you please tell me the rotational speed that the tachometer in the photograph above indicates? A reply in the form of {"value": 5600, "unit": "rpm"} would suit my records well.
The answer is {"value": 1800, "unit": "rpm"}
